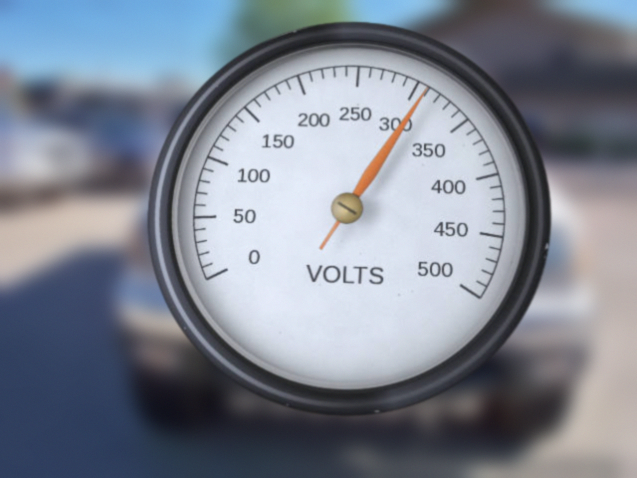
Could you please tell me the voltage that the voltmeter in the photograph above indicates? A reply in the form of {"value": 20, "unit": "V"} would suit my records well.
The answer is {"value": 310, "unit": "V"}
